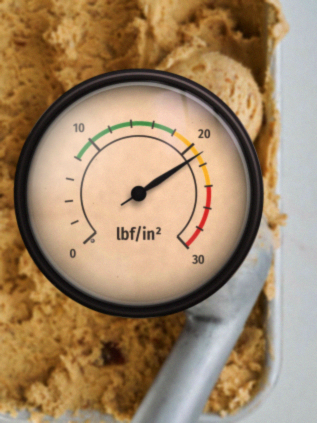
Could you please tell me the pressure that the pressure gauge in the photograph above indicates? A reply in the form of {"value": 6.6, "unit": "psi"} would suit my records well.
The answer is {"value": 21, "unit": "psi"}
